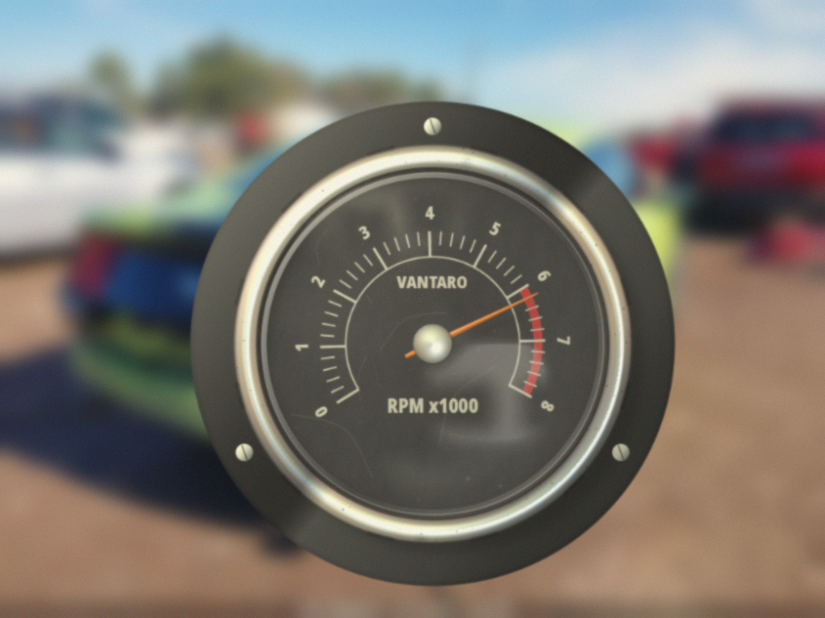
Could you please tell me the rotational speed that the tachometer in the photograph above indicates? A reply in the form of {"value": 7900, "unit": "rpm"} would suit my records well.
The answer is {"value": 6200, "unit": "rpm"}
